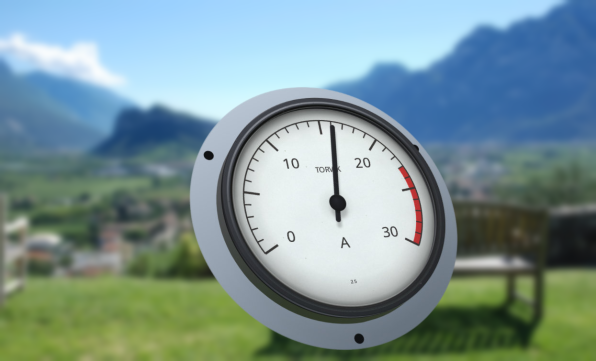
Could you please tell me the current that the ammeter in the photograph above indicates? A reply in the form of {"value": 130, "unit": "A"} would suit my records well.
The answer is {"value": 16, "unit": "A"}
